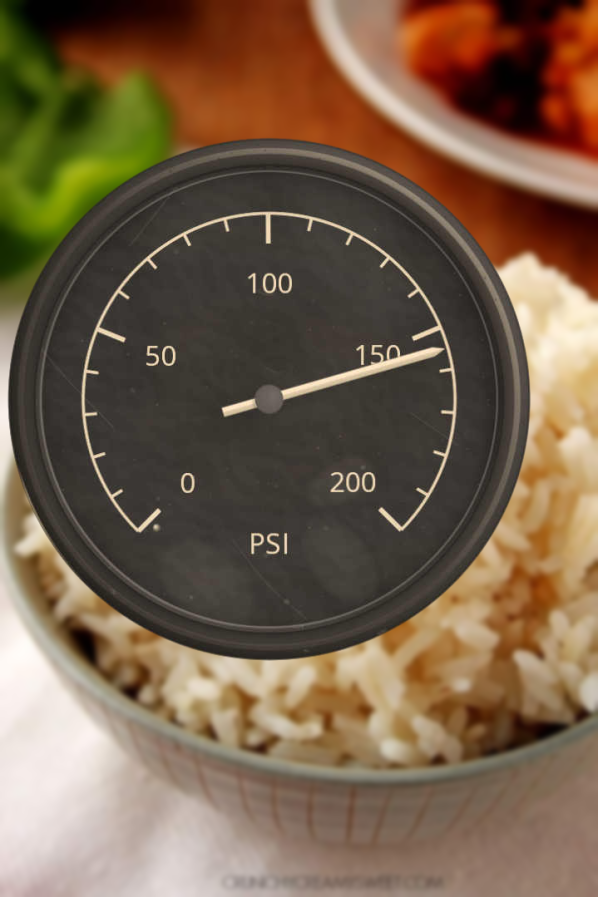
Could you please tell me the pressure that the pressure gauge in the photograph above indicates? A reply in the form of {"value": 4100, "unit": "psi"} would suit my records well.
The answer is {"value": 155, "unit": "psi"}
